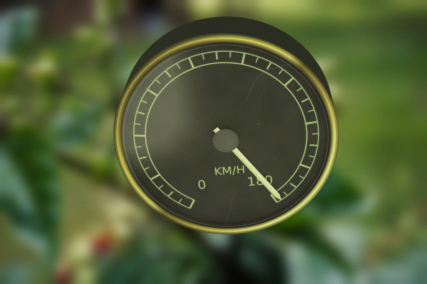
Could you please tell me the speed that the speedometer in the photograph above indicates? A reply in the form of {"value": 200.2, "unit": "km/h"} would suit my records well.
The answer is {"value": 177.5, "unit": "km/h"}
